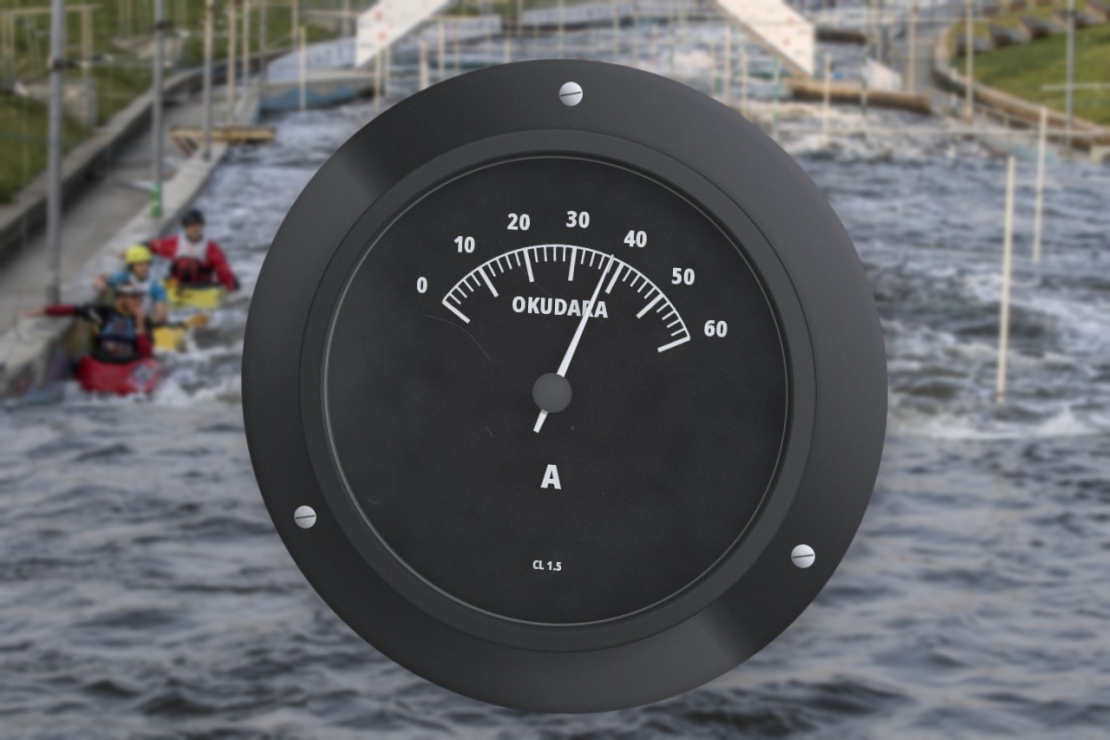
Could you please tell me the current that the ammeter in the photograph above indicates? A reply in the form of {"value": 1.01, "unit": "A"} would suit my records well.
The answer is {"value": 38, "unit": "A"}
